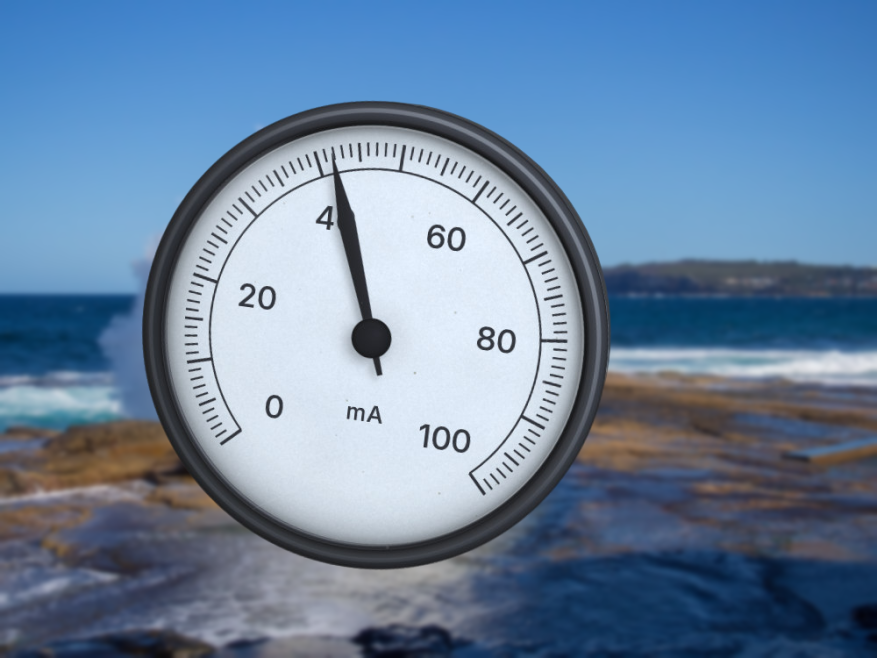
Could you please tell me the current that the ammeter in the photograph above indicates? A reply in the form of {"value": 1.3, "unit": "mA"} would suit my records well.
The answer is {"value": 42, "unit": "mA"}
